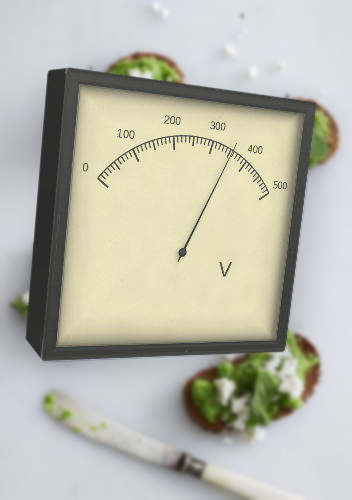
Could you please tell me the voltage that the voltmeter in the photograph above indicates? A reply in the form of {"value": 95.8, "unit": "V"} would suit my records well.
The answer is {"value": 350, "unit": "V"}
